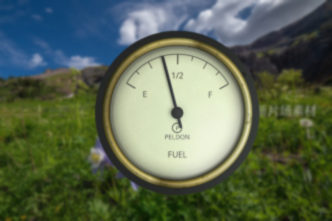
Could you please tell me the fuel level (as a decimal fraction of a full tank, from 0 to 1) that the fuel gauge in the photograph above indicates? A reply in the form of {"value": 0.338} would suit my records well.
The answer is {"value": 0.375}
